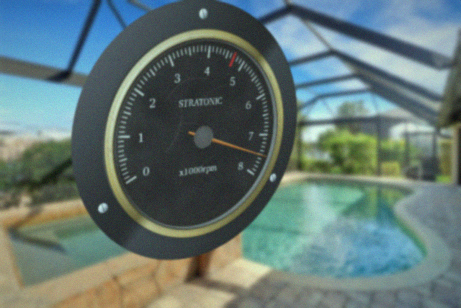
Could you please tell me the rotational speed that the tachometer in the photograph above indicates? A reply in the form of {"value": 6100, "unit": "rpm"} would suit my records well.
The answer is {"value": 7500, "unit": "rpm"}
